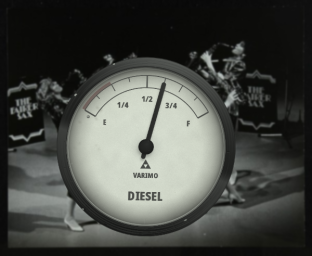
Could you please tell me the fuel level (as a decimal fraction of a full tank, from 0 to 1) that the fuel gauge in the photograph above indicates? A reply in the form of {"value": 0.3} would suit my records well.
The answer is {"value": 0.625}
